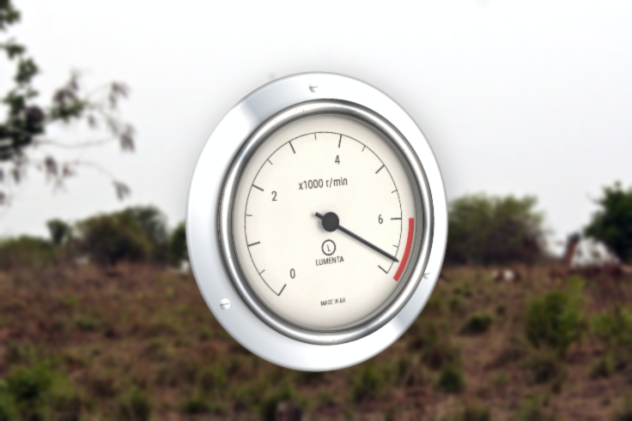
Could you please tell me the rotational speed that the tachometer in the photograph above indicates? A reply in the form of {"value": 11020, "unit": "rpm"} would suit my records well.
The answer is {"value": 6750, "unit": "rpm"}
